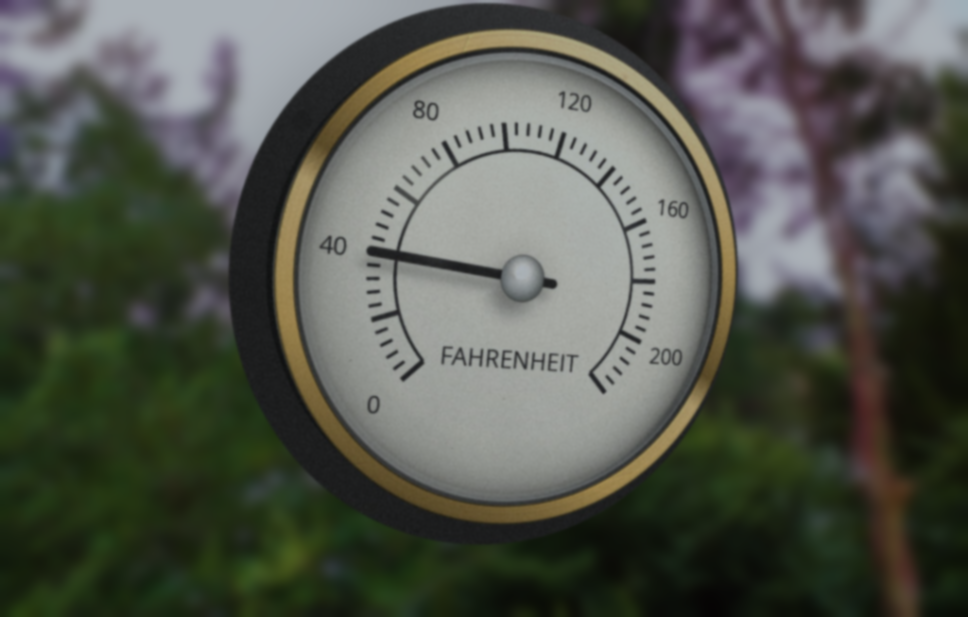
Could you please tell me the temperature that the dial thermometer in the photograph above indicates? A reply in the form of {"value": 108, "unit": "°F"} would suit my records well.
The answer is {"value": 40, "unit": "°F"}
